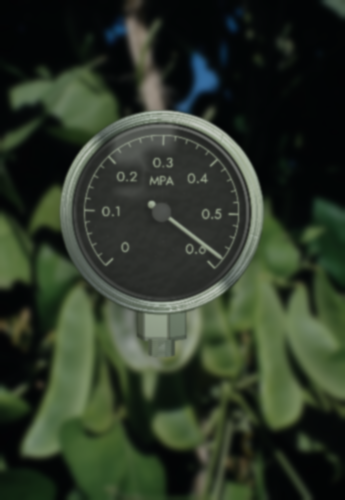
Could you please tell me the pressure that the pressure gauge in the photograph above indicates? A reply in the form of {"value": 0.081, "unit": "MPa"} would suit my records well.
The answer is {"value": 0.58, "unit": "MPa"}
